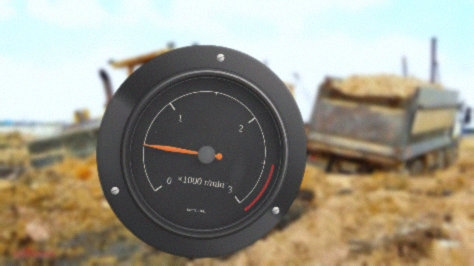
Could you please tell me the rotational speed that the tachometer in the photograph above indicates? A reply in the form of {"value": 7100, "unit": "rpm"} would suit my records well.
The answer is {"value": 500, "unit": "rpm"}
